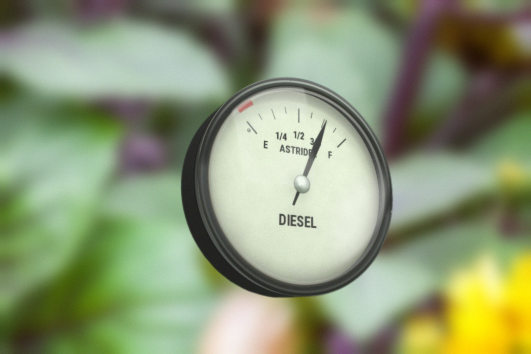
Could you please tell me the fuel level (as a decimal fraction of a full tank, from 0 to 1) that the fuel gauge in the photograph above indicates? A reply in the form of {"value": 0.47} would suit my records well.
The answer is {"value": 0.75}
